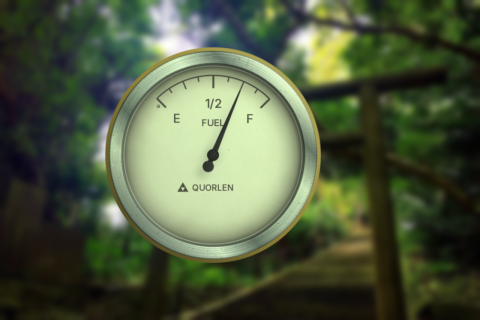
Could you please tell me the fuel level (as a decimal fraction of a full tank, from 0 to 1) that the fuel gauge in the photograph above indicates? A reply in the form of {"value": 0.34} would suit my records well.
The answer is {"value": 0.75}
